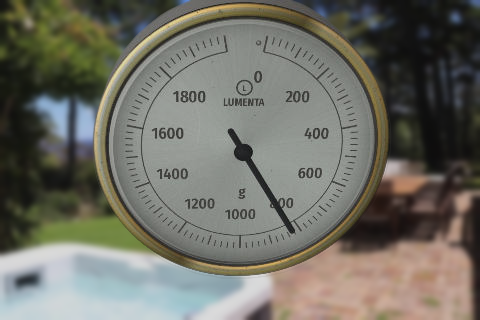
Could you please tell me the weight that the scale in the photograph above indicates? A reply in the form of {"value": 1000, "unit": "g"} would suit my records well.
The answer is {"value": 820, "unit": "g"}
